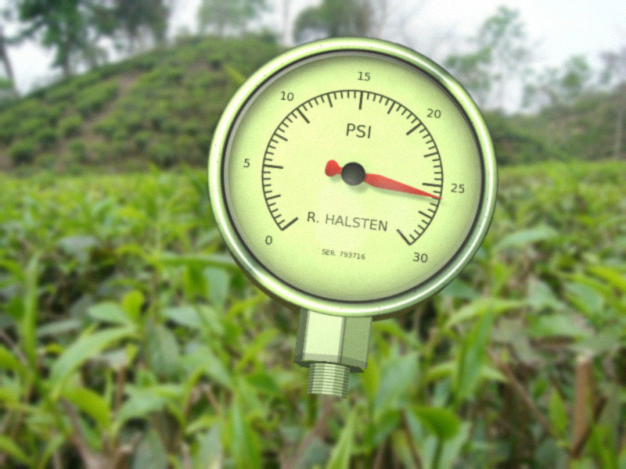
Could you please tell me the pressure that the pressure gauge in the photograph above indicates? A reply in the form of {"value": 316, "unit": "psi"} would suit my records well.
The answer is {"value": 26, "unit": "psi"}
